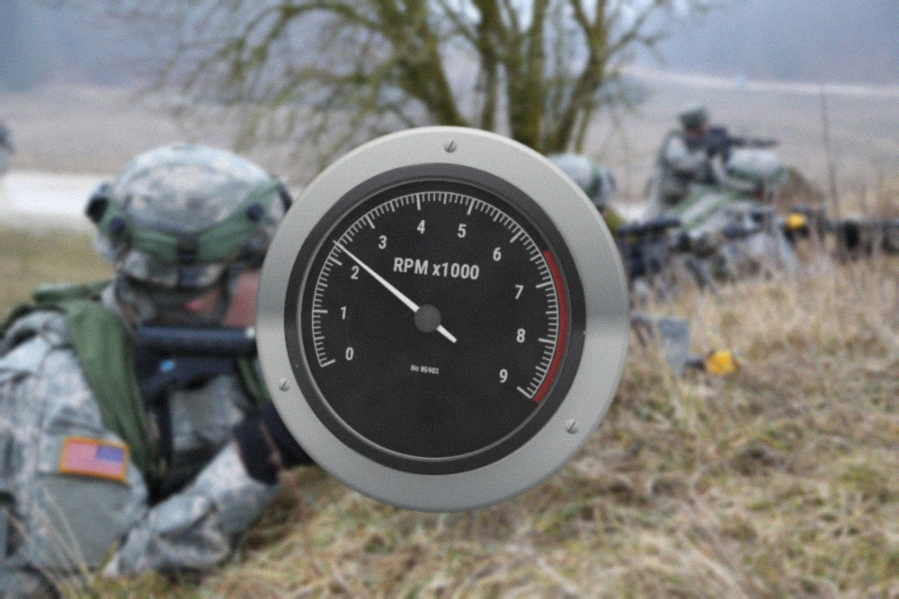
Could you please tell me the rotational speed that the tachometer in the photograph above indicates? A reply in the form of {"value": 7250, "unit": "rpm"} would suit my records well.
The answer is {"value": 2300, "unit": "rpm"}
